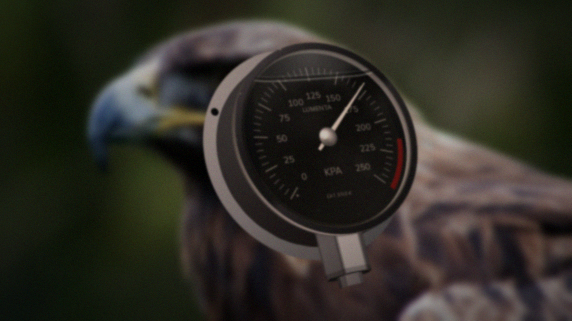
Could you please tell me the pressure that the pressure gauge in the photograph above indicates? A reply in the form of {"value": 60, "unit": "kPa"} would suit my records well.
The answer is {"value": 170, "unit": "kPa"}
